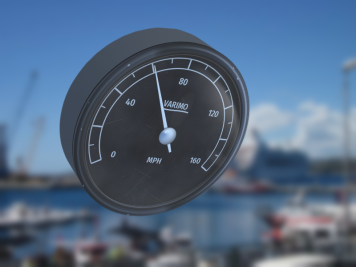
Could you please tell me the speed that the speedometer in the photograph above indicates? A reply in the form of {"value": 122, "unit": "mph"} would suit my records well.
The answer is {"value": 60, "unit": "mph"}
